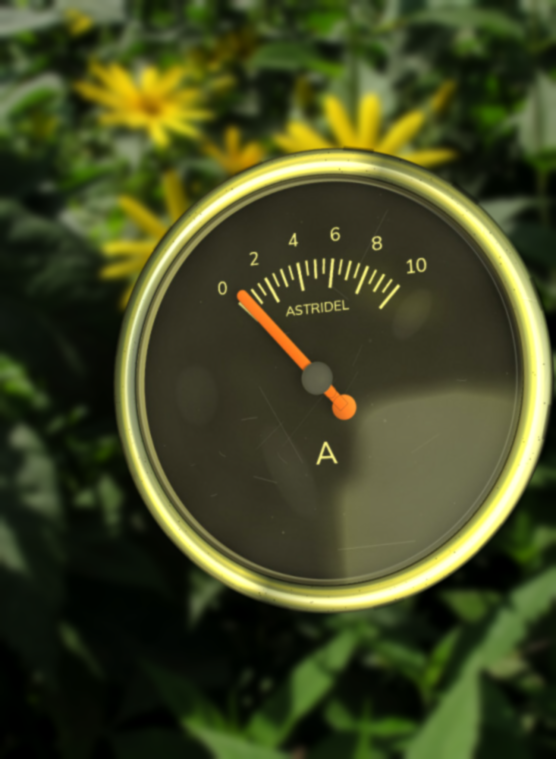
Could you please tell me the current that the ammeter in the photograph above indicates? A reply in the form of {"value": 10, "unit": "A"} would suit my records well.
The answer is {"value": 0.5, "unit": "A"}
